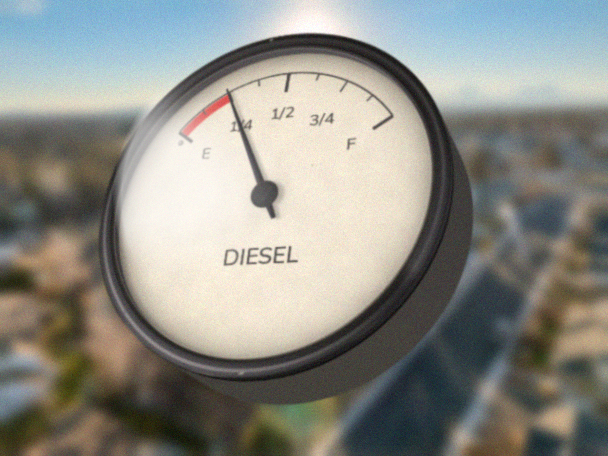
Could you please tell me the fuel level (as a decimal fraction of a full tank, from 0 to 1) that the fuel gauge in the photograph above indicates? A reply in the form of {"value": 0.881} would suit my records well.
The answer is {"value": 0.25}
